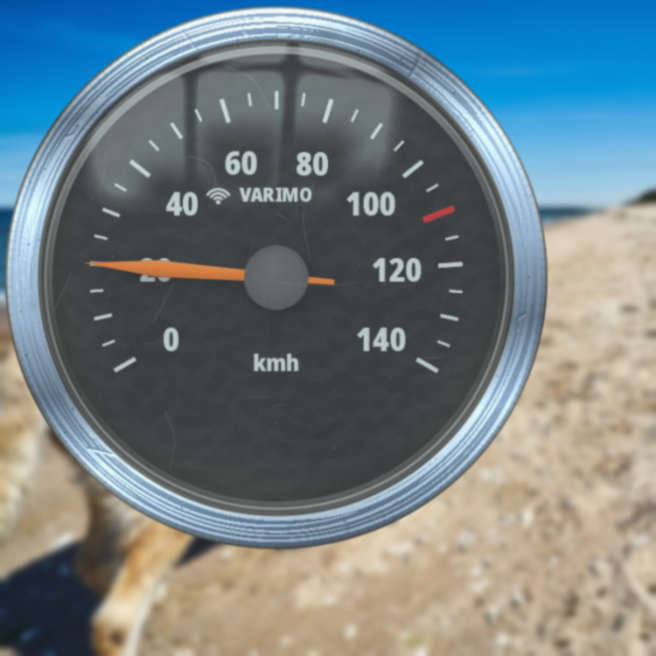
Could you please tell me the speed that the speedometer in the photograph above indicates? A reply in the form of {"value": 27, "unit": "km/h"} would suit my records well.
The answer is {"value": 20, "unit": "km/h"}
